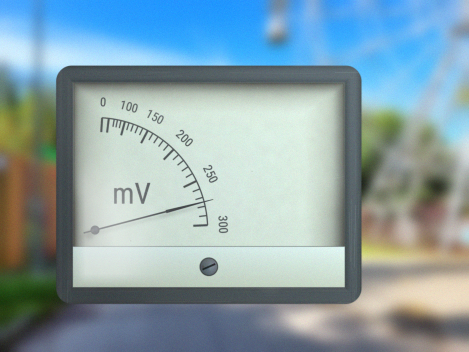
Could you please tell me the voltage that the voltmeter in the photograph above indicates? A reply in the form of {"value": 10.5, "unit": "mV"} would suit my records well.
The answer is {"value": 275, "unit": "mV"}
